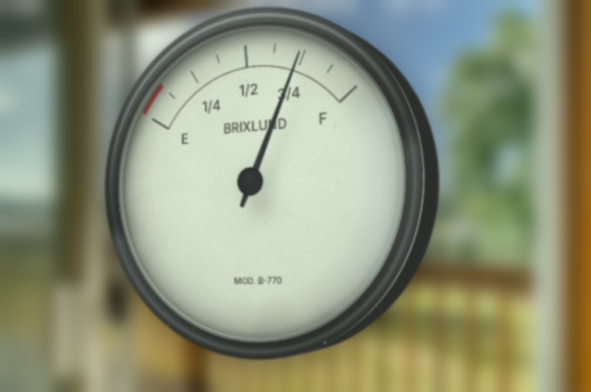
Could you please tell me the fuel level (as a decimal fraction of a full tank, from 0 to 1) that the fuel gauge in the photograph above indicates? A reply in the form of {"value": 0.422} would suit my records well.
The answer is {"value": 0.75}
